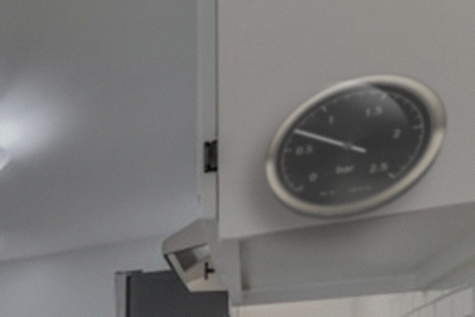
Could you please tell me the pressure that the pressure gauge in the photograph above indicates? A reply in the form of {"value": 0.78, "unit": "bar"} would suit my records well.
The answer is {"value": 0.7, "unit": "bar"}
